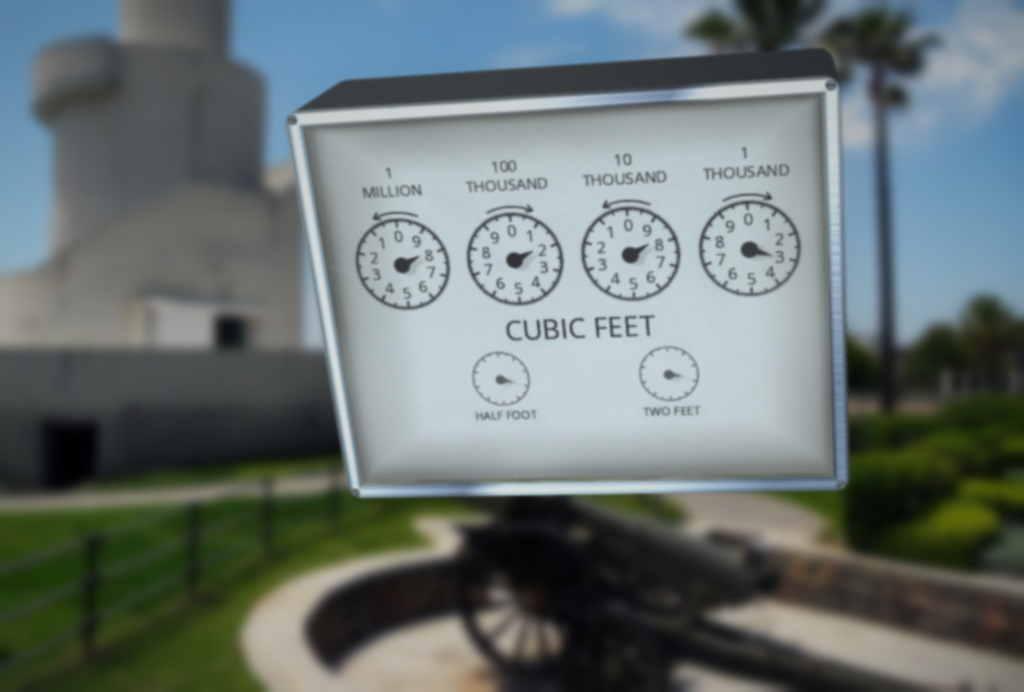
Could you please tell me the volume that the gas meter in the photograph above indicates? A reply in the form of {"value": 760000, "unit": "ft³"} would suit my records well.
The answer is {"value": 818300, "unit": "ft³"}
